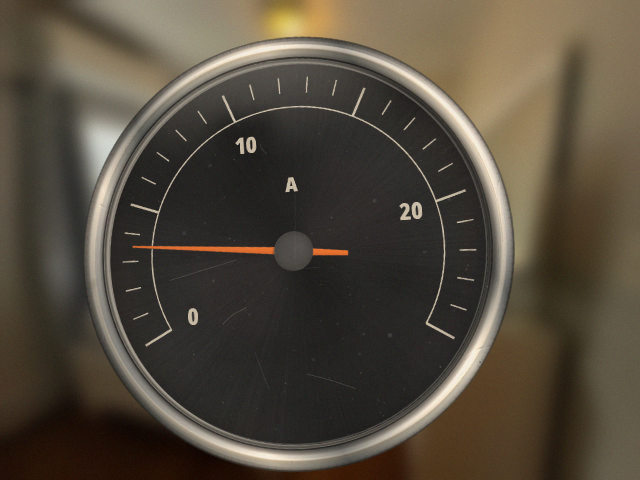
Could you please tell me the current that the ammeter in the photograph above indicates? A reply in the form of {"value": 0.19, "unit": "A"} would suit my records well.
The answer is {"value": 3.5, "unit": "A"}
